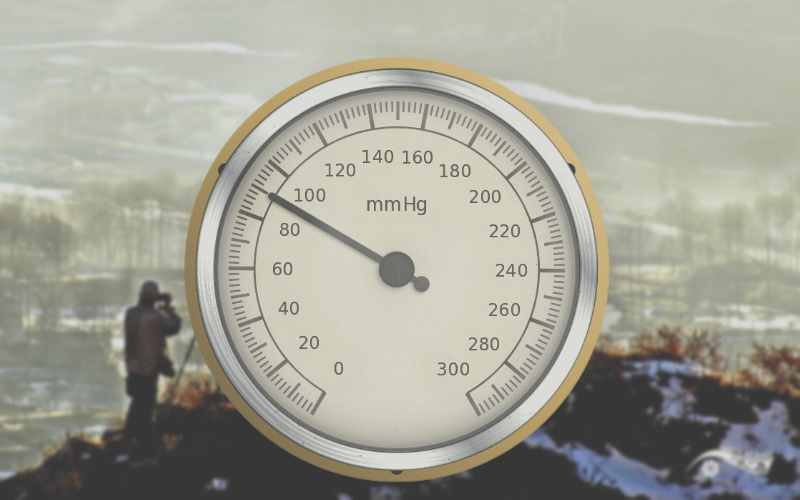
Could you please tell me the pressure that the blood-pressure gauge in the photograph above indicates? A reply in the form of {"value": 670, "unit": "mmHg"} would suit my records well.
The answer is {"value": 90, "unit": "mmHg"}
